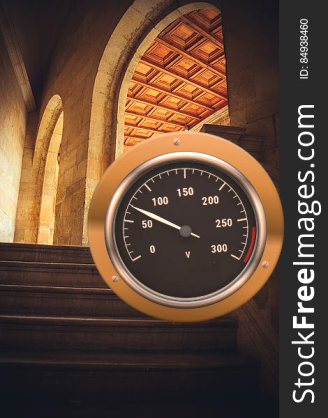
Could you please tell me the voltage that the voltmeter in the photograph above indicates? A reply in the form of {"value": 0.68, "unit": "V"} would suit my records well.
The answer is {"value": 70, "unit": "V"}
